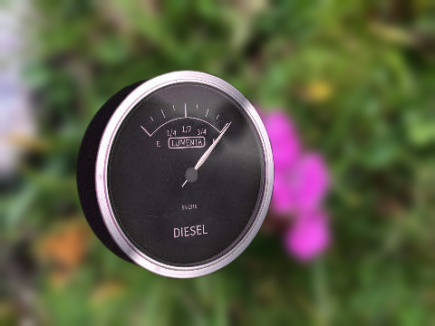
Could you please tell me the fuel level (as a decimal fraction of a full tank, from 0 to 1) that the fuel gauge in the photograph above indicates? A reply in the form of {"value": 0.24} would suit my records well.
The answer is {"value": 1}
